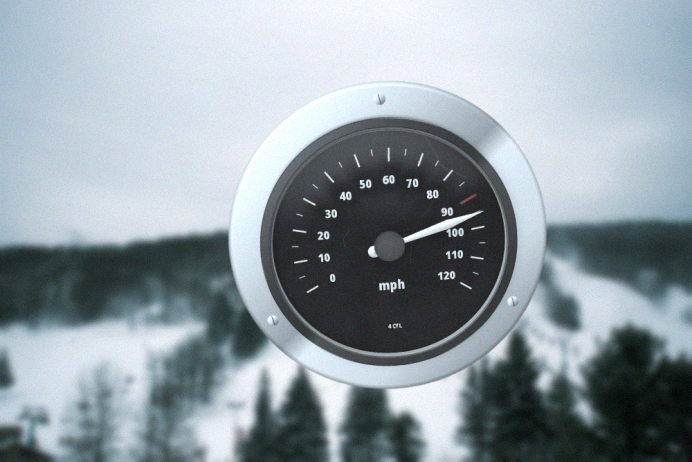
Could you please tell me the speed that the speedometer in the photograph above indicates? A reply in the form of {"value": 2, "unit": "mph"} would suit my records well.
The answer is {"value": 95, "unit": "mph"}
